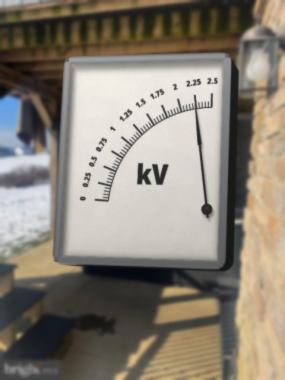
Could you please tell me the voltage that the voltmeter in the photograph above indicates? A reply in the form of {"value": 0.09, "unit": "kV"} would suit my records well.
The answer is {"value": 2.25, "unit": "kV"}
